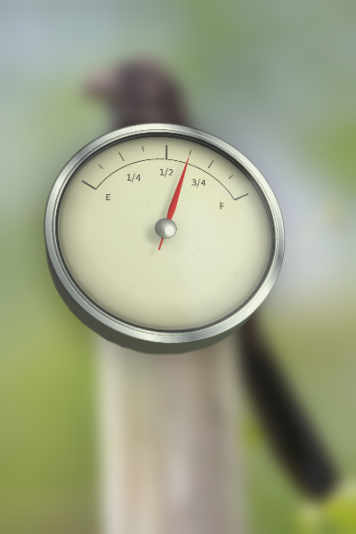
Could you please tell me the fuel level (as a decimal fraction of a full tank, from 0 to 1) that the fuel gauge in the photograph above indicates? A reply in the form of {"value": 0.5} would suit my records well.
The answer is {"value": 0.625}
